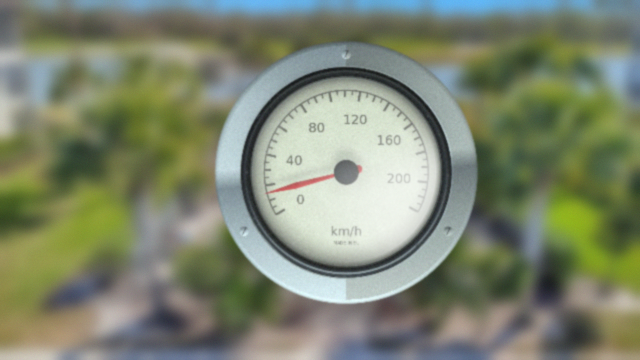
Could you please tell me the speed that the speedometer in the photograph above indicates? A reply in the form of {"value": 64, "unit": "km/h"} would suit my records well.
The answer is {"value": 15, "unit": "km/h"}
